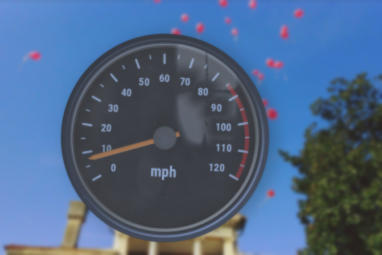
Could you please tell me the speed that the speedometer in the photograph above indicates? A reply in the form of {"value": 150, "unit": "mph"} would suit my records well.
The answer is {"value": 7.5, "unit": "mph"}
